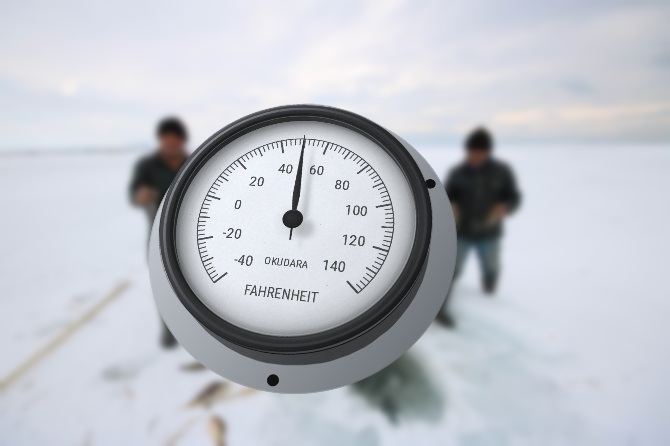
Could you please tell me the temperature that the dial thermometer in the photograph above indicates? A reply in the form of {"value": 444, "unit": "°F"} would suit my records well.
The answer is {"value": 50, "unit": "°F"}
